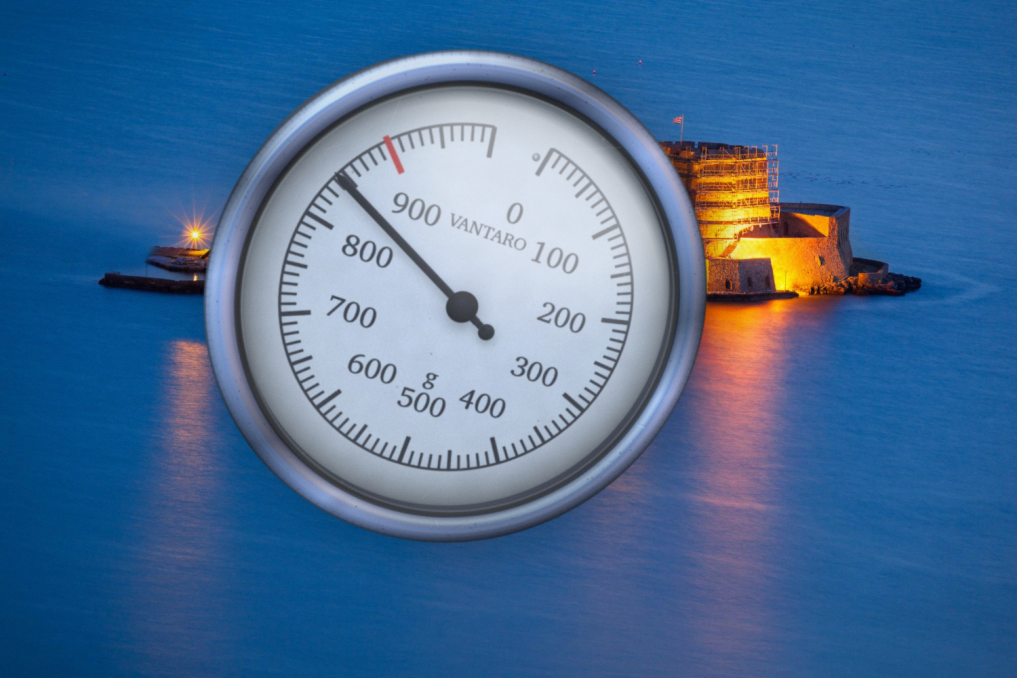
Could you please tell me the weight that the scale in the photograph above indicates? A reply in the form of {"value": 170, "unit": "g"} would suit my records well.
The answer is {"value": 845, "unit": "g"}
